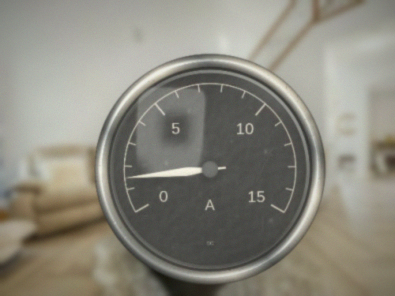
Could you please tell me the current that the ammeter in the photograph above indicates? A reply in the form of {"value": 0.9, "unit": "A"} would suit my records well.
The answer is {"value": 1.5, "unit": "A"}
